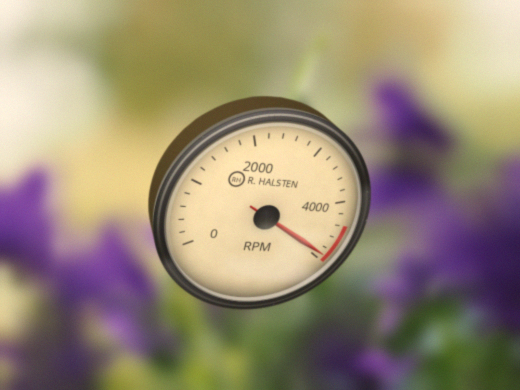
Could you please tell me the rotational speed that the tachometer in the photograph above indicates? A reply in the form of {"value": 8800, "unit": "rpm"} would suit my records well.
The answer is {"value": 4900, "unit": "rpm"}
